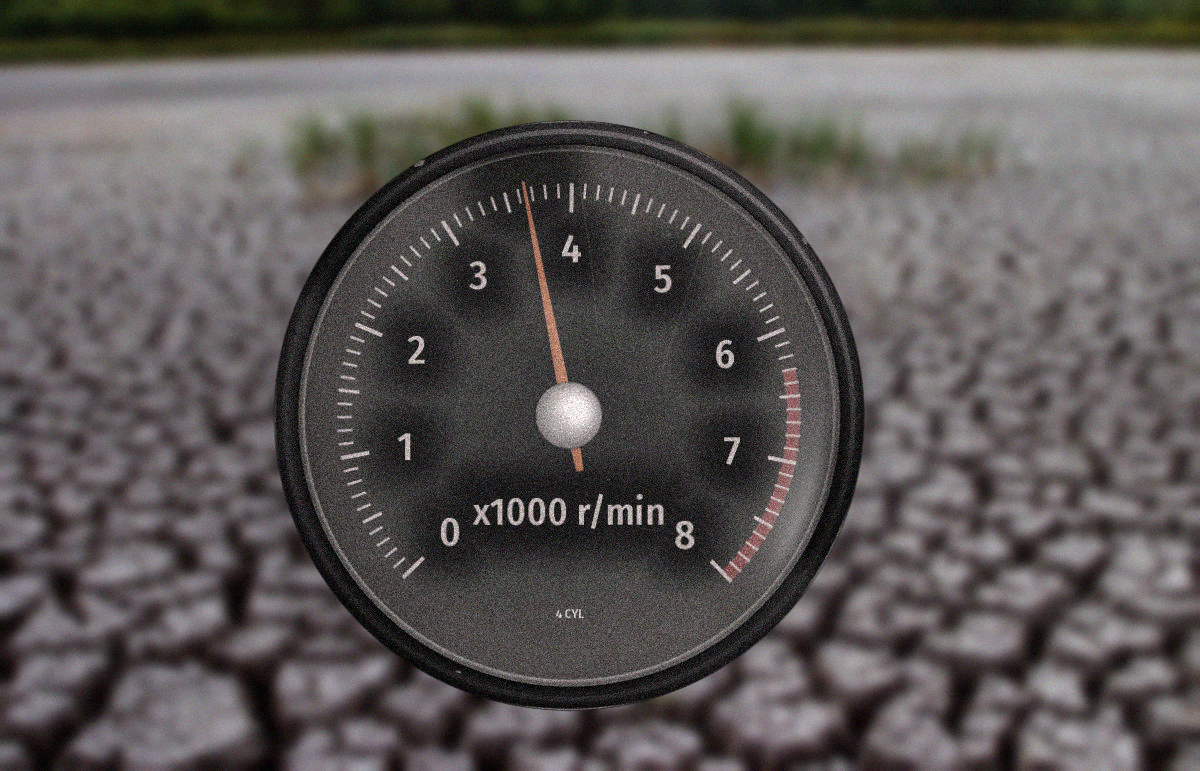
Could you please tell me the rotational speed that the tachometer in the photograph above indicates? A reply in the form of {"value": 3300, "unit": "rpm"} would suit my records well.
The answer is {"value": 3650, "unit": "rpm"}
